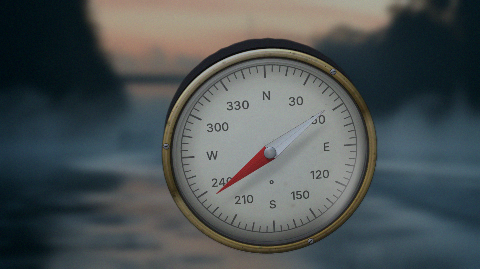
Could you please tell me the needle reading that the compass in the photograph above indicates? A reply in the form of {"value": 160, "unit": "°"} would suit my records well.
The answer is {"value": 235, "unit": "°"}
